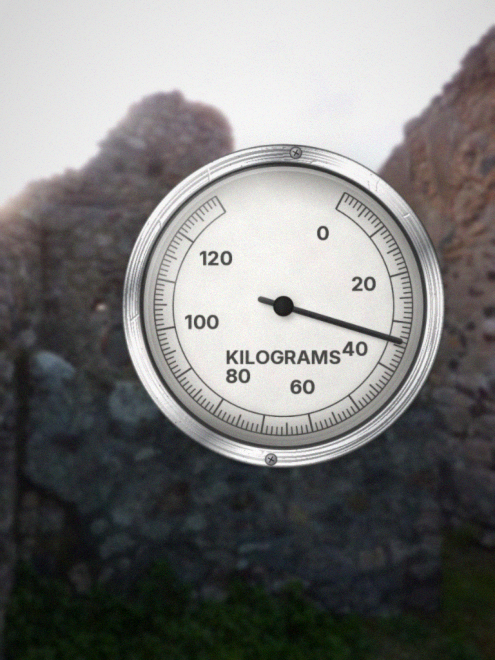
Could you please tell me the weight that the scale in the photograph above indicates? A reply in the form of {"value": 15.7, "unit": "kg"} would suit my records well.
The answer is {"value": 34, "unit": "kg"}
